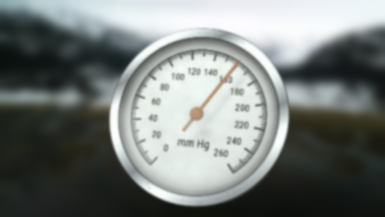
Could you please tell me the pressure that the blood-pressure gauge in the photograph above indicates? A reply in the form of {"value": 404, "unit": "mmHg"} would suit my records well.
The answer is {"value": 160, "unit": "mmHg"}
